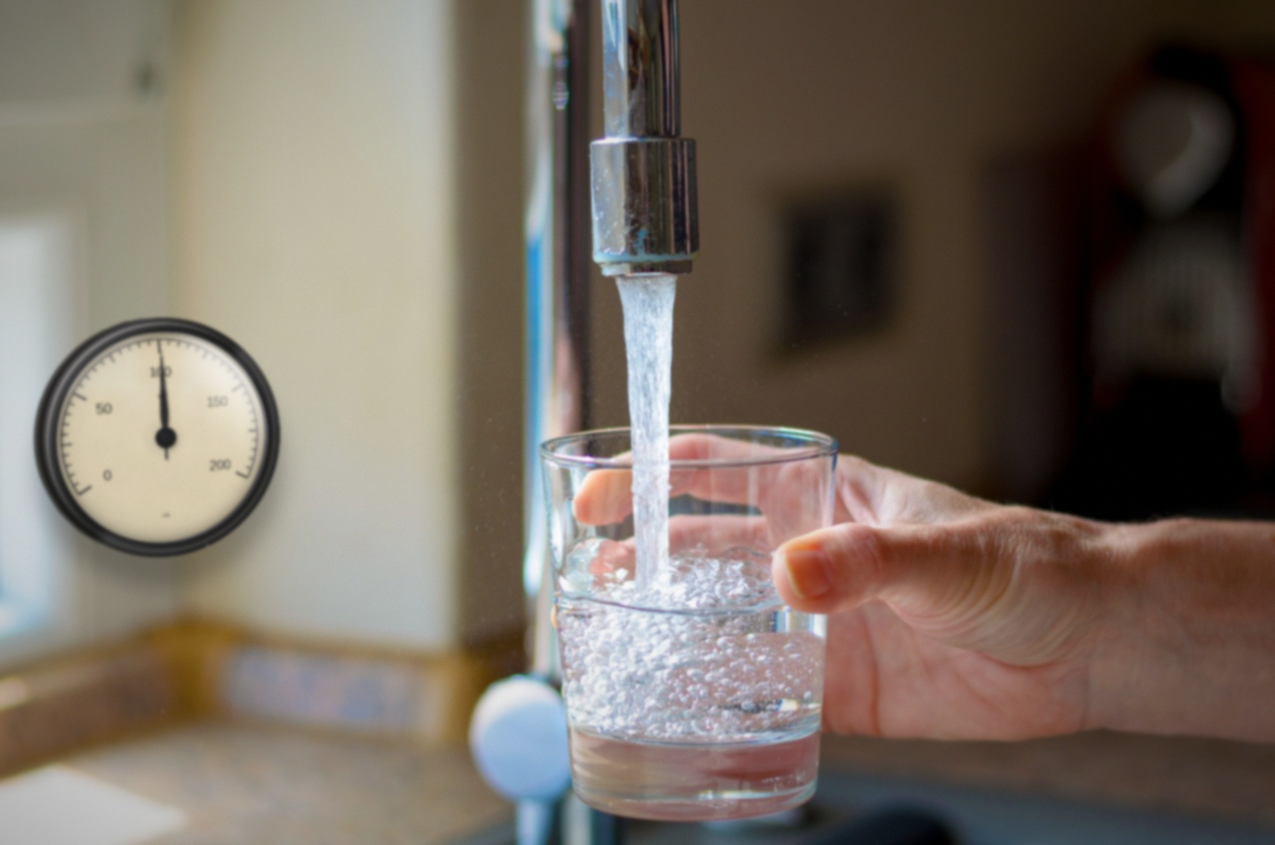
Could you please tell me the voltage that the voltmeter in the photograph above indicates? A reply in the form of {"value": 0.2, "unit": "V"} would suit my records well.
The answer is {"value": 100, "unit": "V"}
